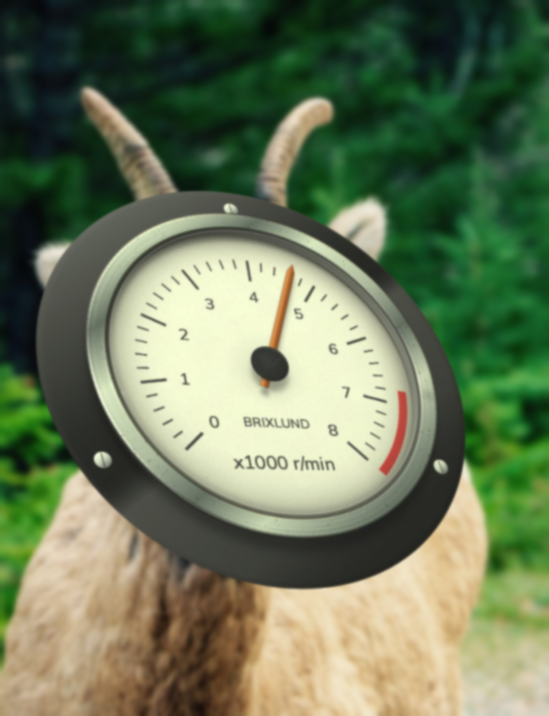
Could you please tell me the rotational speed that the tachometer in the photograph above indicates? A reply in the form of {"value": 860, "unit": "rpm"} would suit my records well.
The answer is {"value": 4600, "unit": "rpm"}
